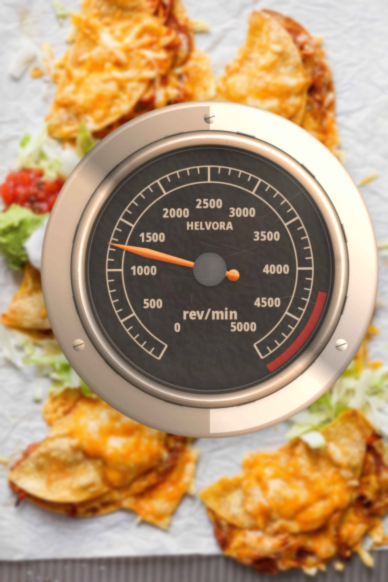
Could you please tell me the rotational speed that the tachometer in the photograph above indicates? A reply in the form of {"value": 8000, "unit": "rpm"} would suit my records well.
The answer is {"value": 1250, "unit": "rpm"}
